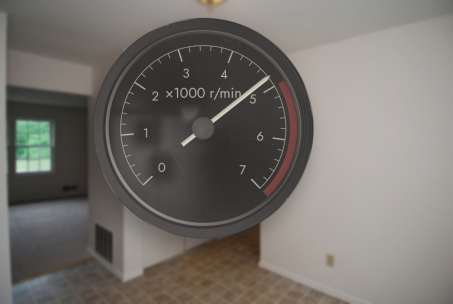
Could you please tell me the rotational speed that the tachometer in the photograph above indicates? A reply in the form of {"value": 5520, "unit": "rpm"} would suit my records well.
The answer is {"value": 4800, "unit": "rpm"}
